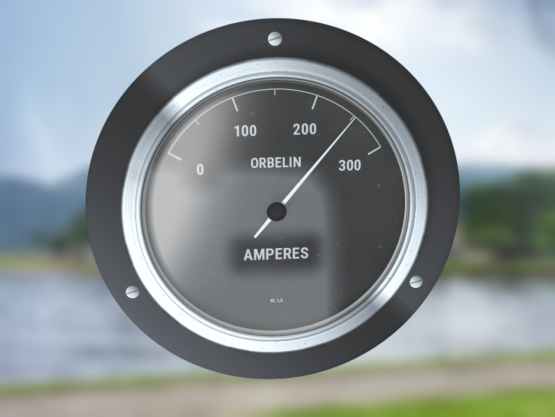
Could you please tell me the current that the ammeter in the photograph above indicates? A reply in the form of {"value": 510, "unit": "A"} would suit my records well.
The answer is {"value": 250, "unit": "A"}
